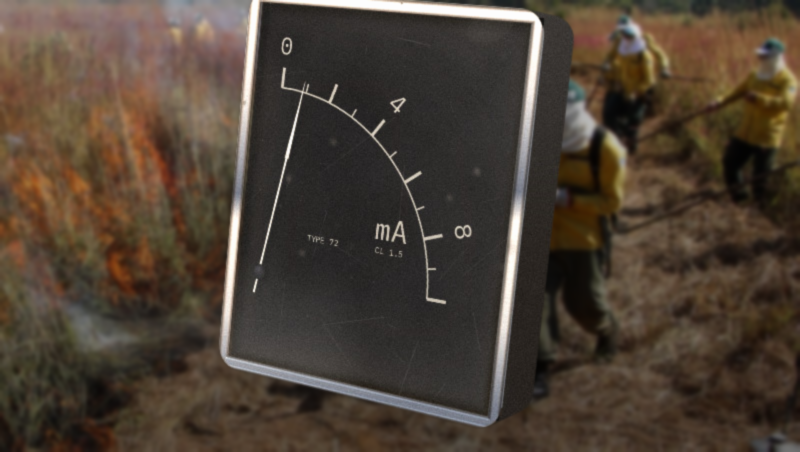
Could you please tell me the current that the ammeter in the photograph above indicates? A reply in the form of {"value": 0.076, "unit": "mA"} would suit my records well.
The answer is {"value": 1, "unit": "mA"}
